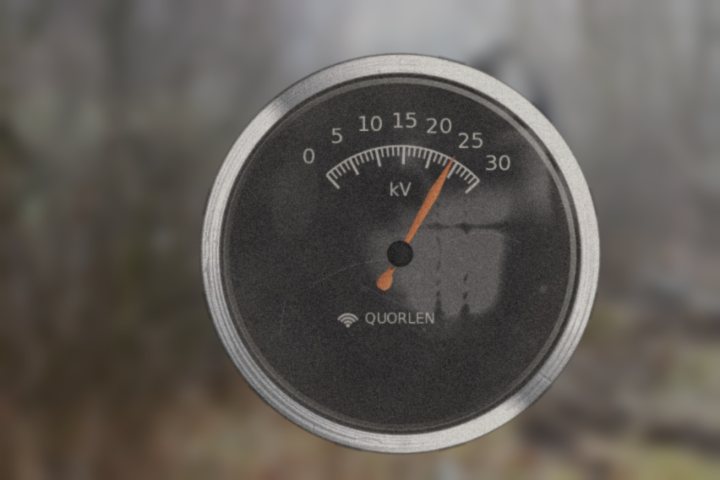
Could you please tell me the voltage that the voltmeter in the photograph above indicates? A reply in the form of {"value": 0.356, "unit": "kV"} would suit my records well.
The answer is {"value": 24, "unit": "kV"}
